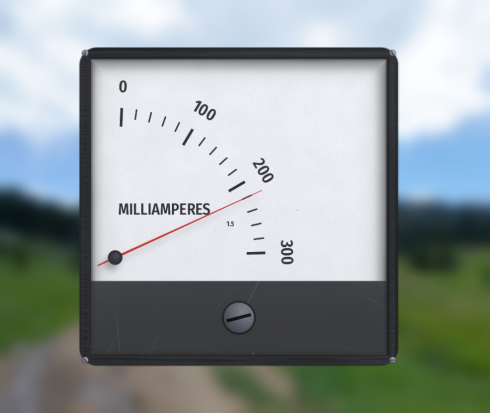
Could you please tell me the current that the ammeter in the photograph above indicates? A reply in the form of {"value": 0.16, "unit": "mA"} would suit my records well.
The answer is {"value": 220, "unit": "mA"}
